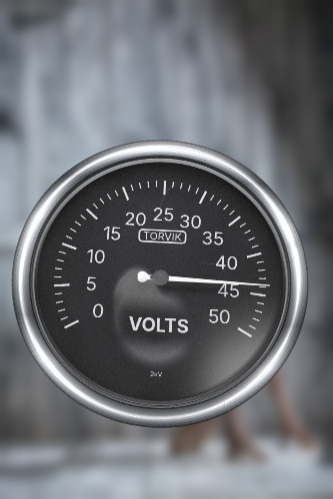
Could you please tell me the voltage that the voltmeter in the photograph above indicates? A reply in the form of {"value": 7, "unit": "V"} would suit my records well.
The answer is {"value": 44, "unit": "V"}
